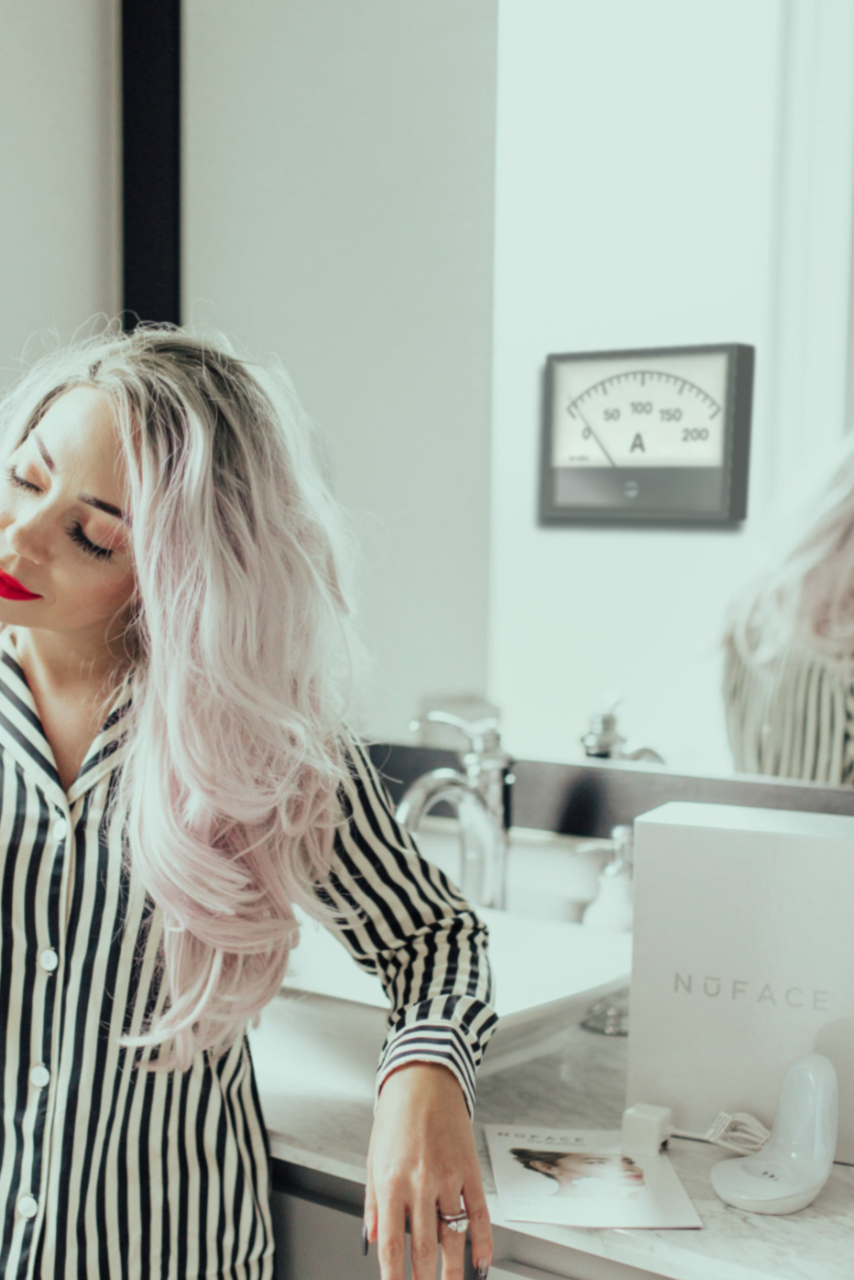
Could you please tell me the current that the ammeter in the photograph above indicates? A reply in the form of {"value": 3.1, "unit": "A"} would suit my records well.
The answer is {"value": 10, "unit": "A"}
